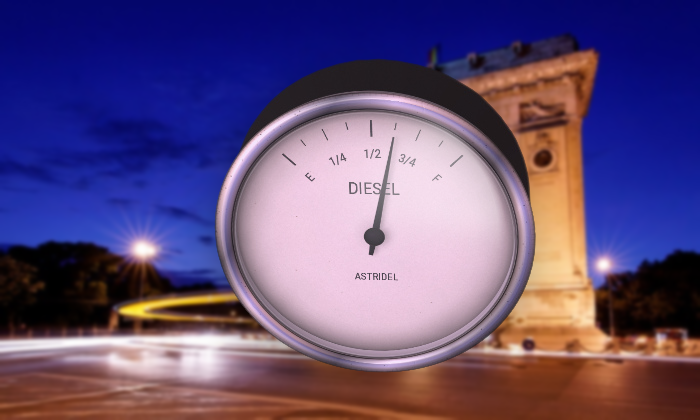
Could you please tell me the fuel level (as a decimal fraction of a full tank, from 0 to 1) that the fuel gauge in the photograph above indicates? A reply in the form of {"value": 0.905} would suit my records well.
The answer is {"value": 0.625}
